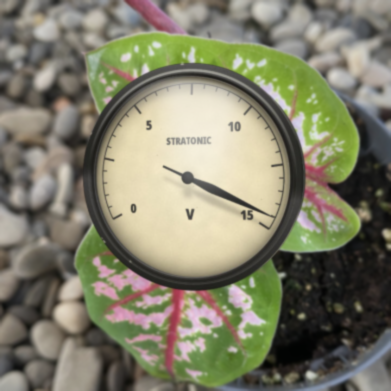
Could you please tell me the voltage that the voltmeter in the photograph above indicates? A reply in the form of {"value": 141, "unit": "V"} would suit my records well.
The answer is {"value": 14.5, "unit": "V"}
